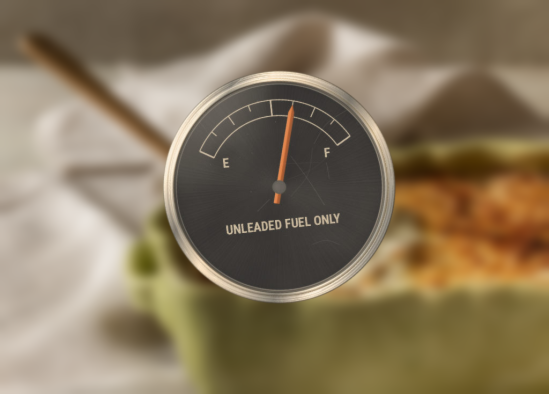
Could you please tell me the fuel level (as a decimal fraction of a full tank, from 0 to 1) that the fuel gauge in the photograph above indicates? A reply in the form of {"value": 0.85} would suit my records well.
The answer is {"value": 0.625}
